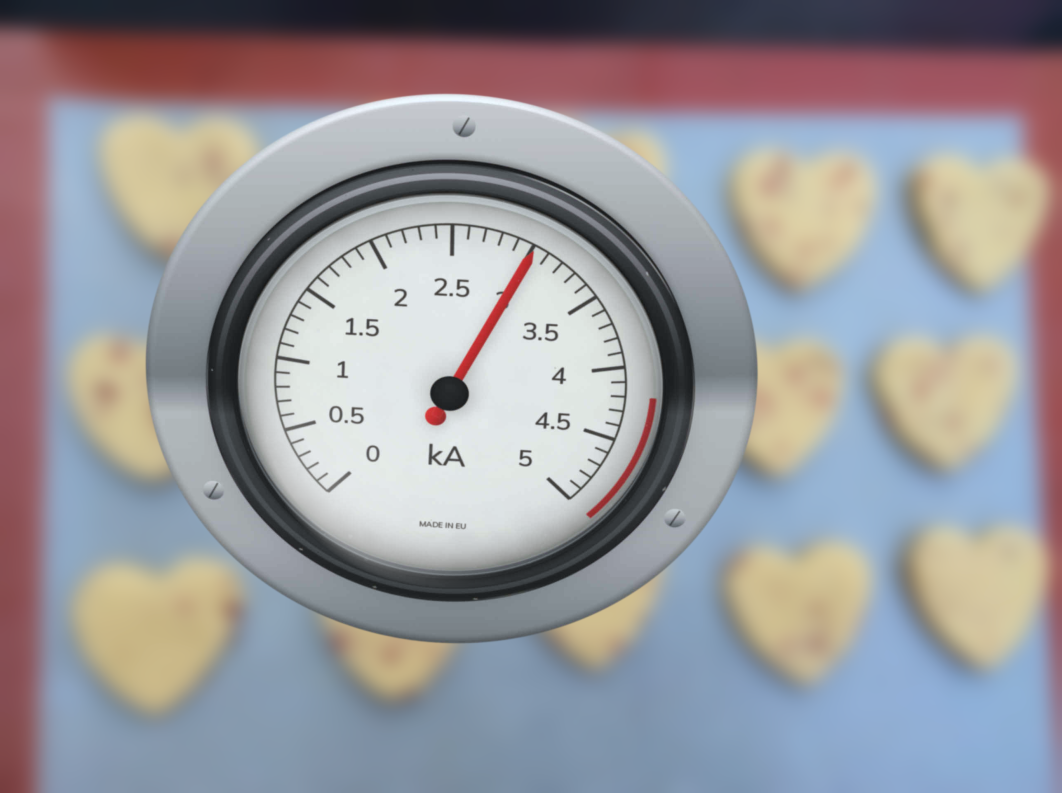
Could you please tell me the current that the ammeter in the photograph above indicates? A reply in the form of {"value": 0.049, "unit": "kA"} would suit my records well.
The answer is {"value": 3, "unit": "kA"}
